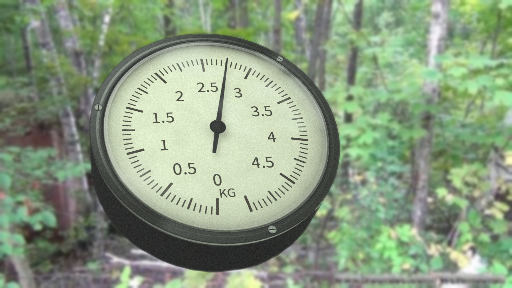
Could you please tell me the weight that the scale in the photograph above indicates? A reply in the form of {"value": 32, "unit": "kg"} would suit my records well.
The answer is {"value": 2.75, "unit": "kg"}
